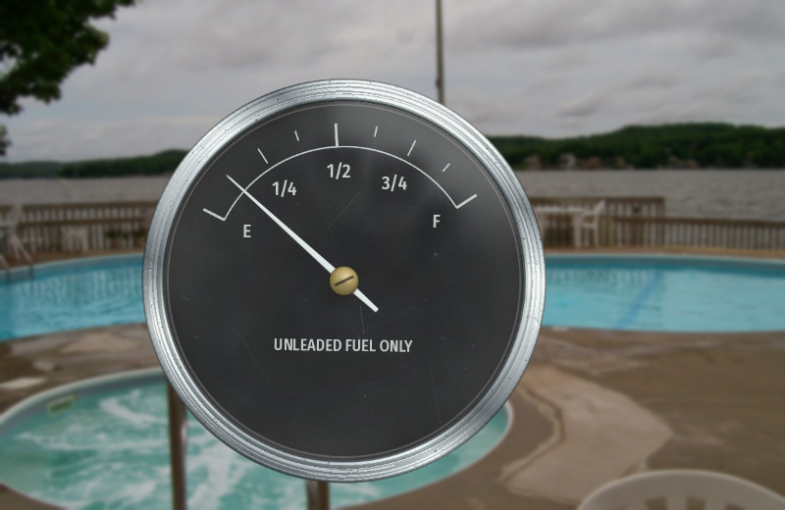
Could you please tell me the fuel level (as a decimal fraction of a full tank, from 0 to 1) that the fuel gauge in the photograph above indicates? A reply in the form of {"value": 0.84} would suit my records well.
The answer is {"value": 0.125}
